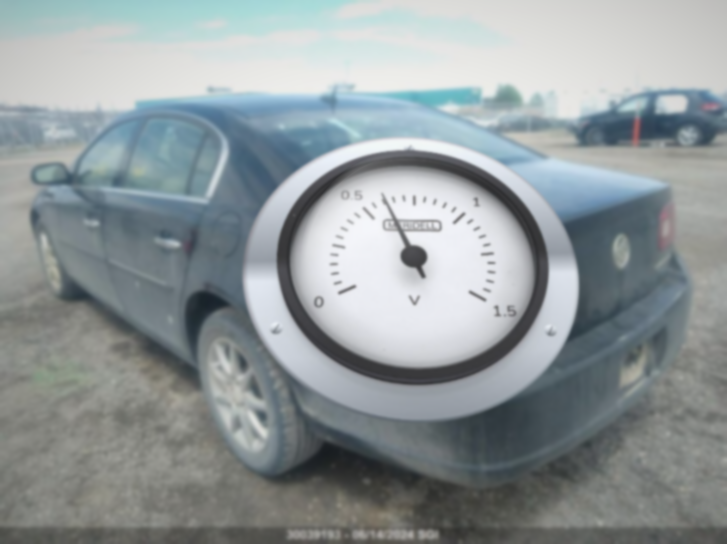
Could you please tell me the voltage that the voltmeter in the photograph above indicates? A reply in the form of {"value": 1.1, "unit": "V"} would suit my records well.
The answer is {"value": 0.6, "unit": "V"}
